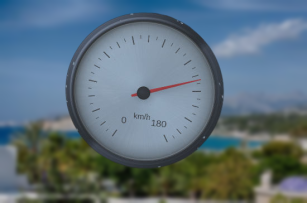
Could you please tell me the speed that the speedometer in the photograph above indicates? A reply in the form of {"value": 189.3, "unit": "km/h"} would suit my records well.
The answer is {"value": 132.5, "unit": "km/h"}
